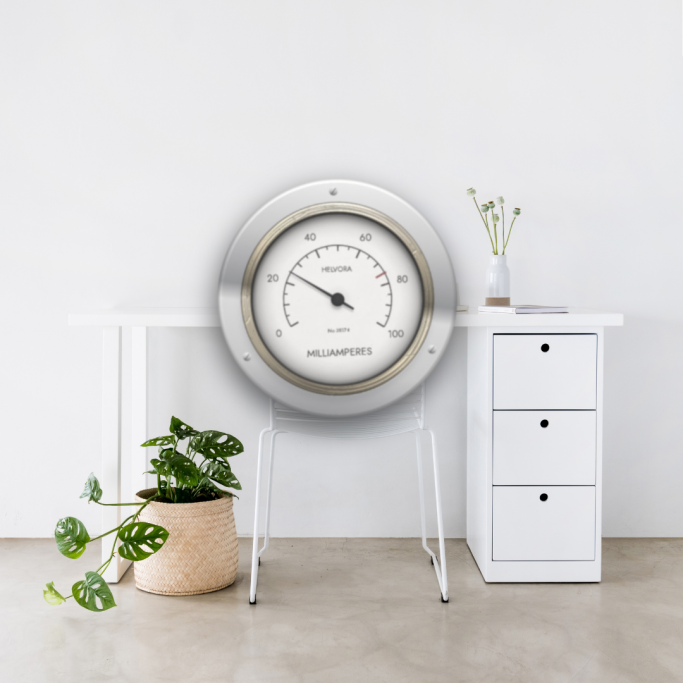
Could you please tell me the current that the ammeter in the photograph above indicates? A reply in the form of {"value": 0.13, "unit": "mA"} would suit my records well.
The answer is {"value": 25, "unit": "mA"}
